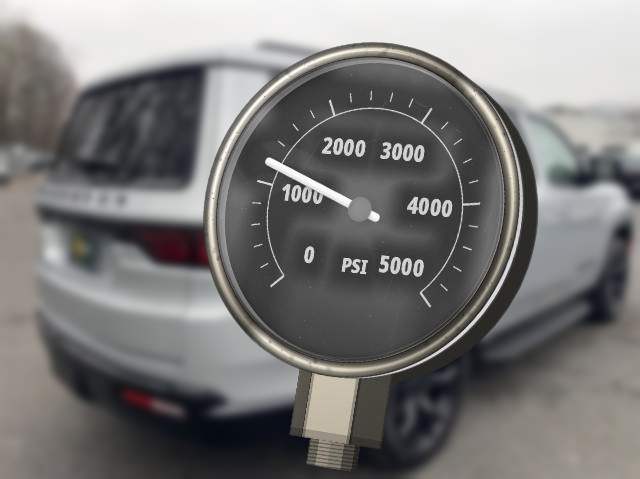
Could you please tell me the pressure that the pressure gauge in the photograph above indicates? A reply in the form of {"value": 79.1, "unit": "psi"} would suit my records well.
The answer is {"value": 1200, "unit": "psi"}
